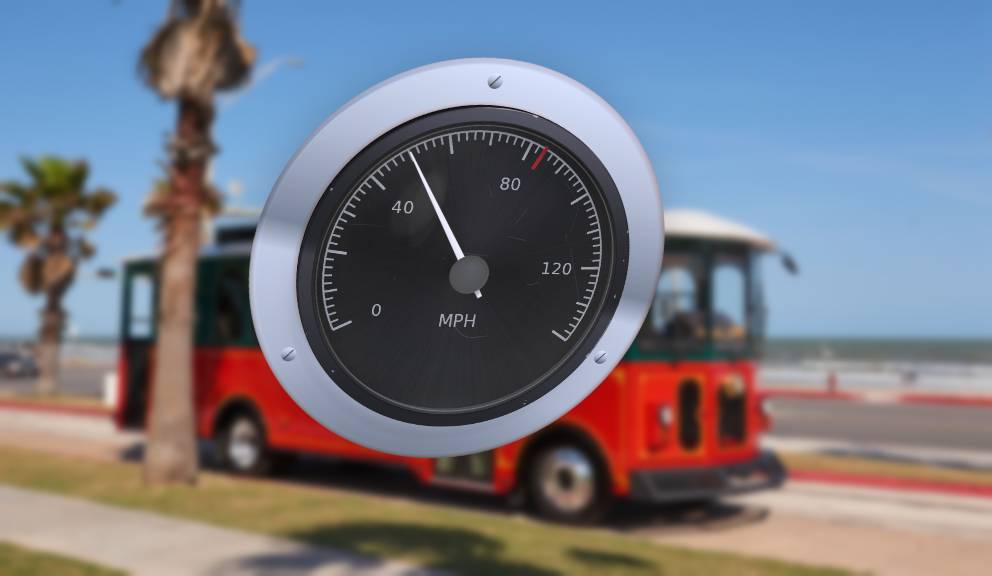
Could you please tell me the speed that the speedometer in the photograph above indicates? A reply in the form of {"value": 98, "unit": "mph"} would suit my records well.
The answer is {"value": 50, "unit": "mph"}
